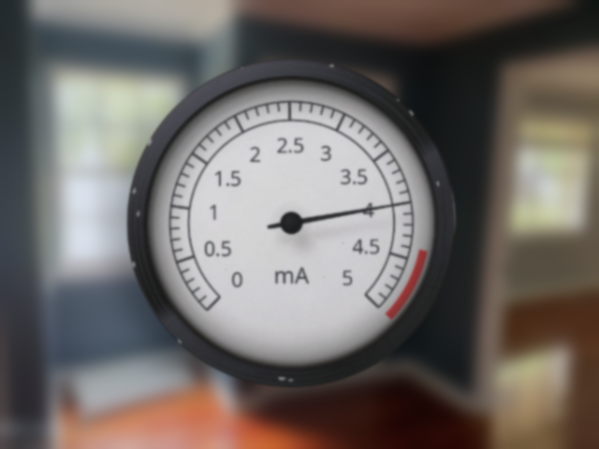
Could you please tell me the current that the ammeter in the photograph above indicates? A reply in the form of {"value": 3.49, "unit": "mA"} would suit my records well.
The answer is {"value": 4, "unit": "mA"}
